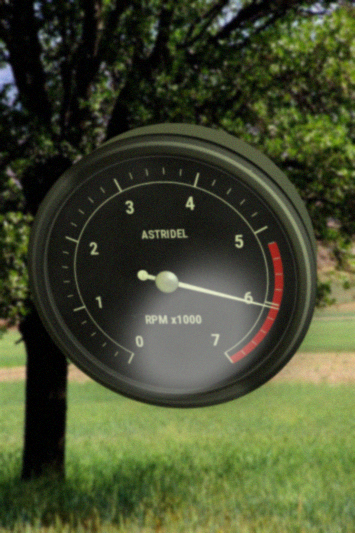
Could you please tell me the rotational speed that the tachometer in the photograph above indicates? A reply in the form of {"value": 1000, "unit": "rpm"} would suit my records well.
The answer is {"value": 6000, "unit": "rpm"}
